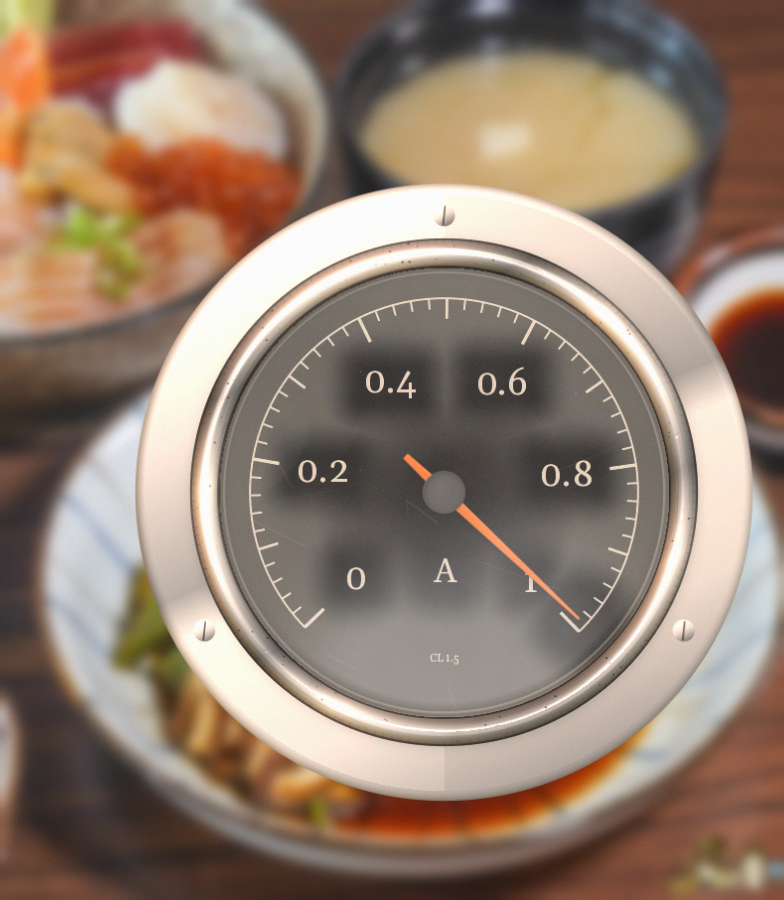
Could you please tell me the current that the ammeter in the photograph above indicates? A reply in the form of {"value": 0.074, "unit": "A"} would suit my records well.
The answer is {"value": 0.99, "unit": "A"}
